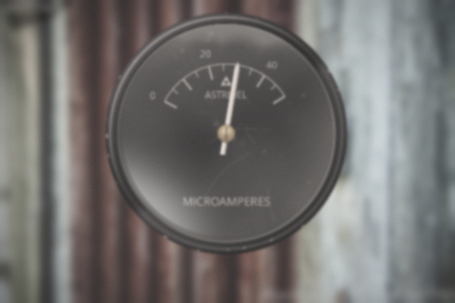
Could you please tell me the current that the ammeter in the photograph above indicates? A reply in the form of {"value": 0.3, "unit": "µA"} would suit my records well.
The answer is {"value": 30, "unit": "µA"}
